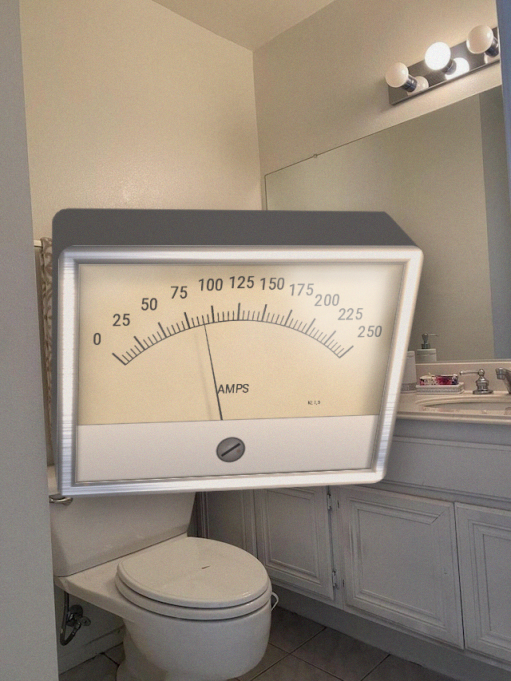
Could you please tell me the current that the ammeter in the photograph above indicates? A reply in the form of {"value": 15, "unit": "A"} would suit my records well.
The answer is {"value": 90, "unit": "A"}
